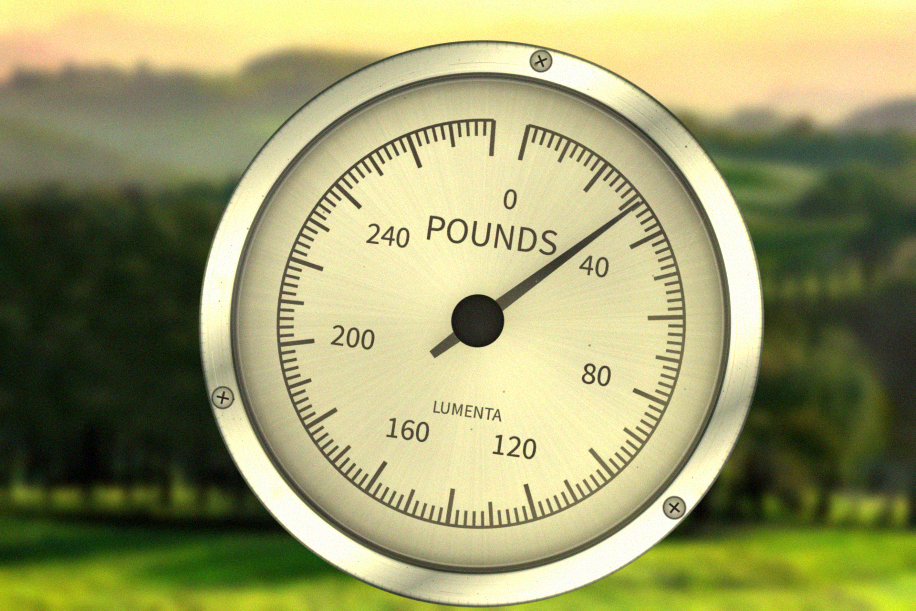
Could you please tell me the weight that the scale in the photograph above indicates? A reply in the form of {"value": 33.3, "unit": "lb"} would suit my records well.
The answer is {"value": 32, "unit": "lb"}
